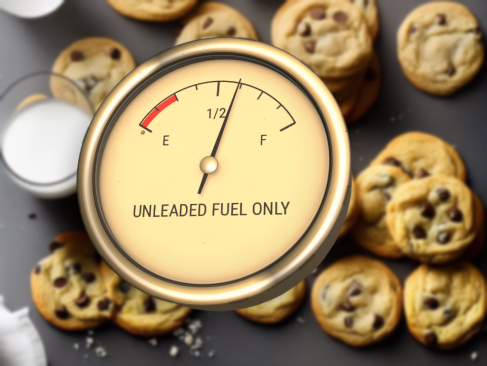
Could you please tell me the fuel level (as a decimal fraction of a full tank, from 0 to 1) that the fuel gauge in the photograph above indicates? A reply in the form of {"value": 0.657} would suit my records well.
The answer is {"value": 0.625}
